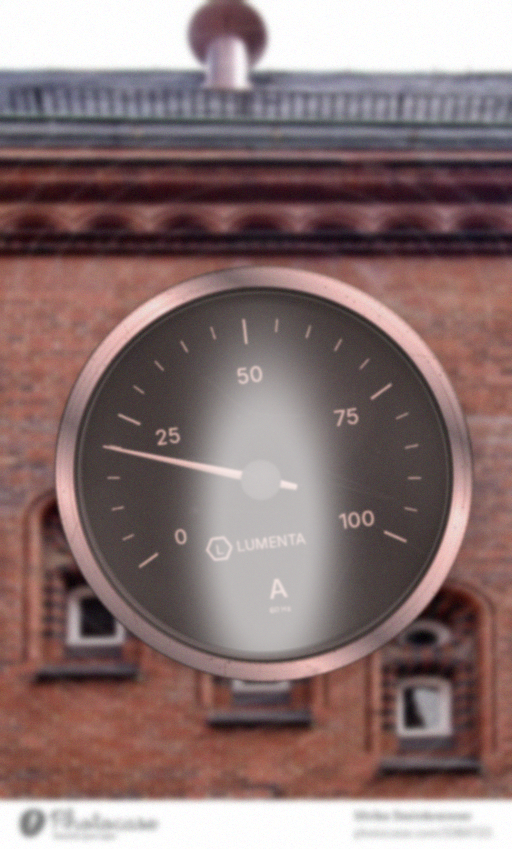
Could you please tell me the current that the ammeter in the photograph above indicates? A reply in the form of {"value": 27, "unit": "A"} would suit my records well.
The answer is {"value": 20, "unit": "A"}
